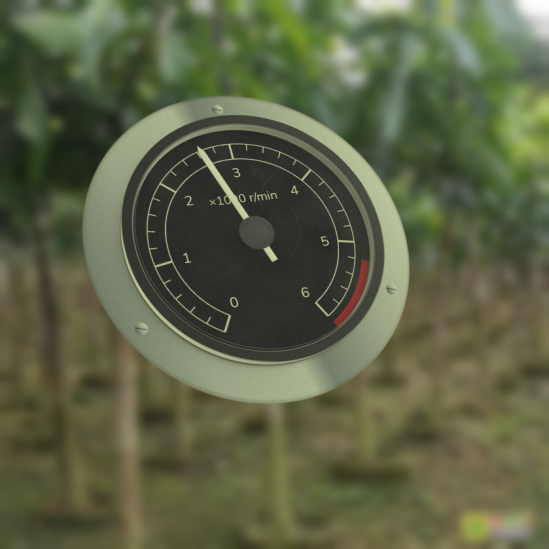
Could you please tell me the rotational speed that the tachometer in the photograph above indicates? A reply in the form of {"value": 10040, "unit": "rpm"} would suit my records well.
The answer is {"value": 2600, "unit": "rpm"}
